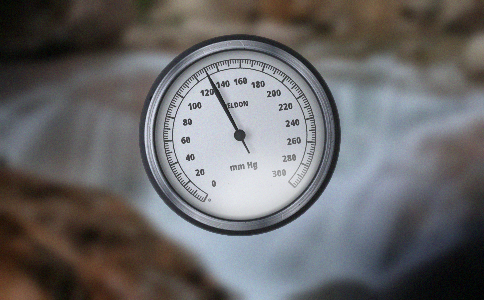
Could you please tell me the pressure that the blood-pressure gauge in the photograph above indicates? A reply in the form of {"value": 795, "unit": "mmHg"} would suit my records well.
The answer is {"value": 130, "unit": "mmHg"}
